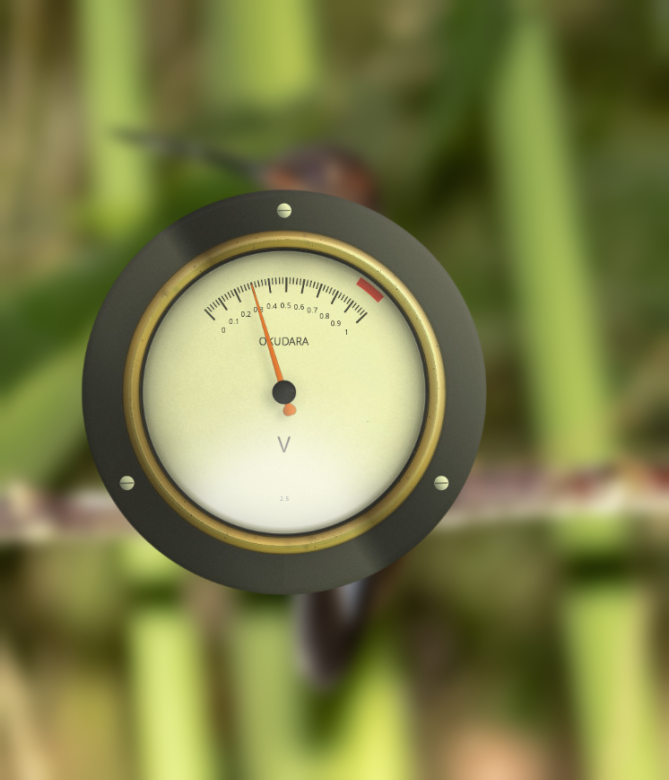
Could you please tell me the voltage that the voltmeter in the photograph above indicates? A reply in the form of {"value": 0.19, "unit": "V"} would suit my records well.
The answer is {"value": 0.3, "unit": "V"}
